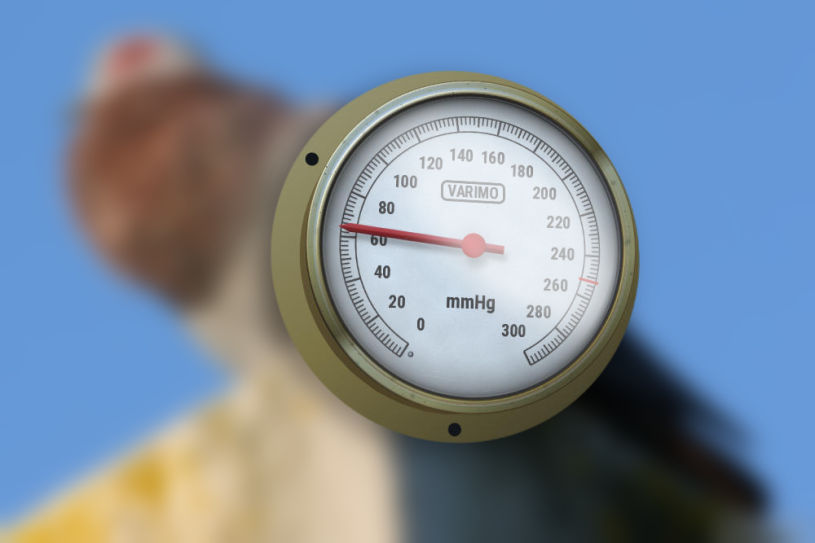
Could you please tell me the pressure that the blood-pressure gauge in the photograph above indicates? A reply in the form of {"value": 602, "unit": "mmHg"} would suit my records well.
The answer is {"value": 64, "unit": "mmHg"}
